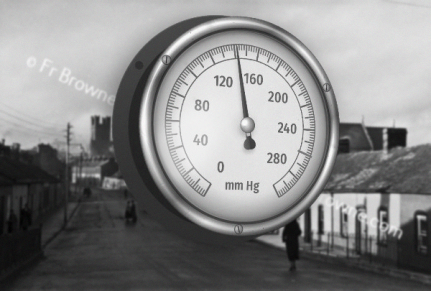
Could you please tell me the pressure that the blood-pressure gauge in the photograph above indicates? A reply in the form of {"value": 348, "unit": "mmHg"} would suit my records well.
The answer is {"value": 140, "unit": "mmHg"}
